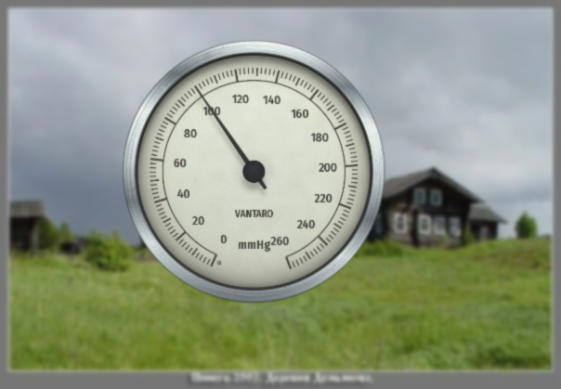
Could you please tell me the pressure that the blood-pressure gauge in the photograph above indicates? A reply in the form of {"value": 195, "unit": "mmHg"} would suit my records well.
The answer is {"value": 100, "unit": "mmHg"}
